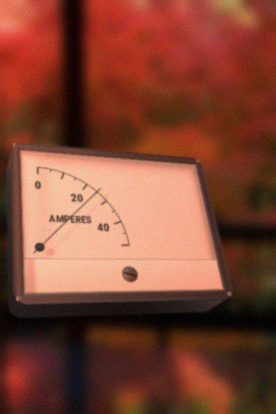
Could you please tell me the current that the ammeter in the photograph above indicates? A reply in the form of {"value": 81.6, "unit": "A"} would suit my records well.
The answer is {"value": 25, "unit": "A"}
